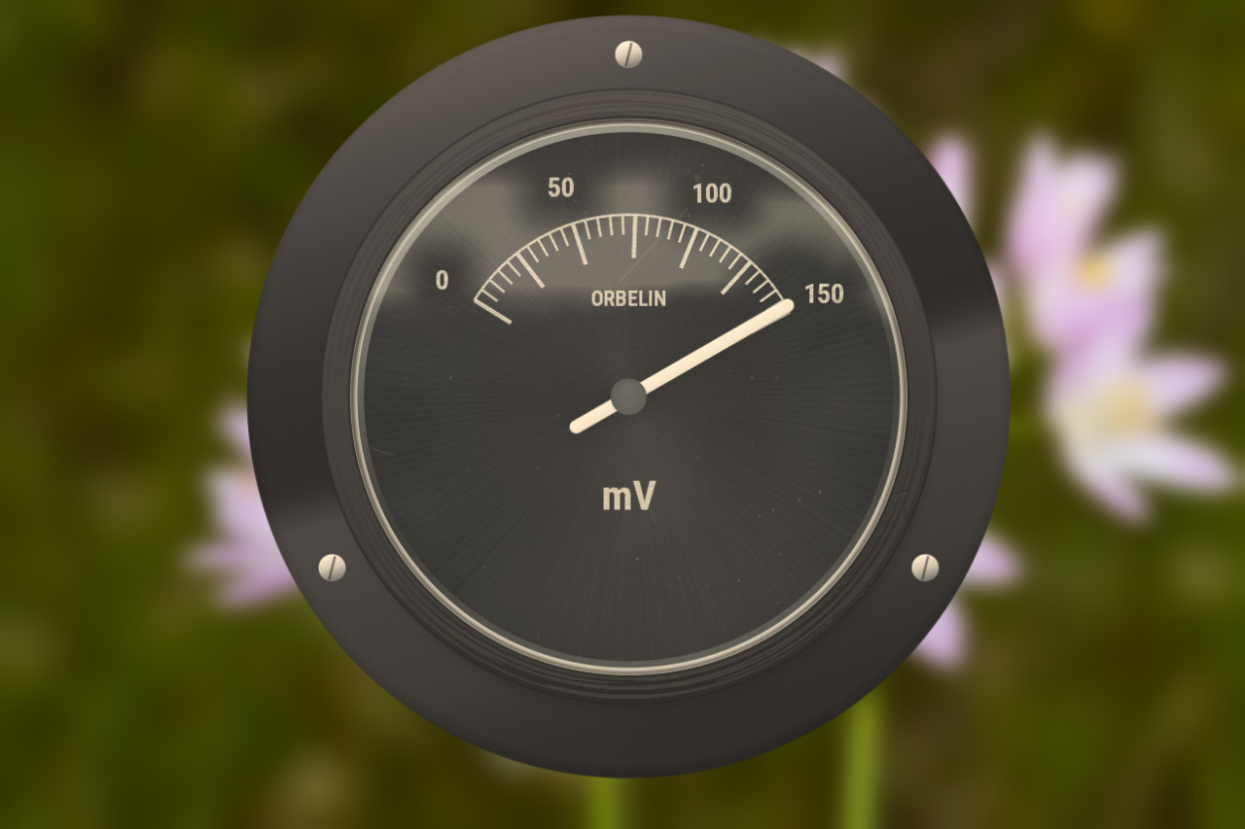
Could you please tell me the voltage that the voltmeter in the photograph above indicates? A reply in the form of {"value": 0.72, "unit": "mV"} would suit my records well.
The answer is {"value": 147.5, "unit": "mV"}
